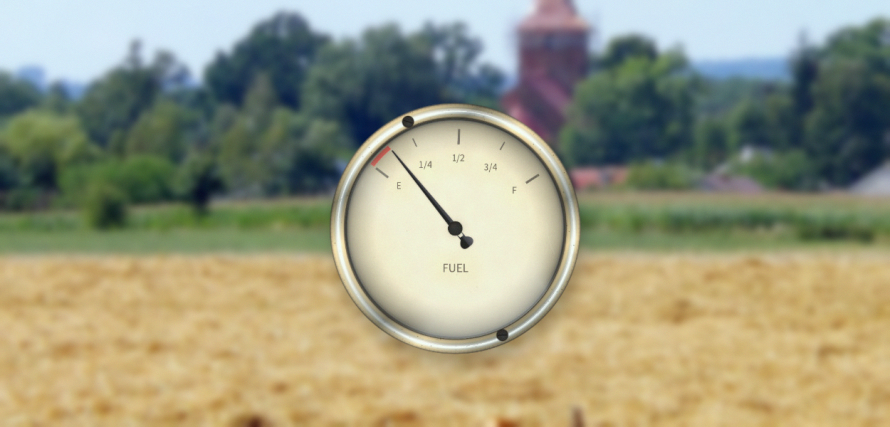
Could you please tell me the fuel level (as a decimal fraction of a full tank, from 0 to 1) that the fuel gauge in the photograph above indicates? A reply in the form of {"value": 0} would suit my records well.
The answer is {"value": 0.125}
